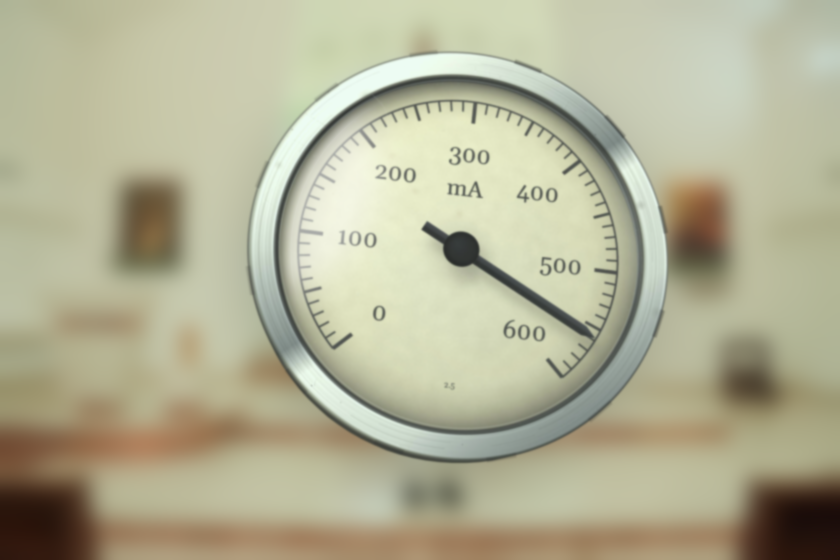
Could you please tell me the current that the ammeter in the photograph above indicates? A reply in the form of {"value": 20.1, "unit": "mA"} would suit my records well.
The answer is {"value": 560, "unit": "mA"}
